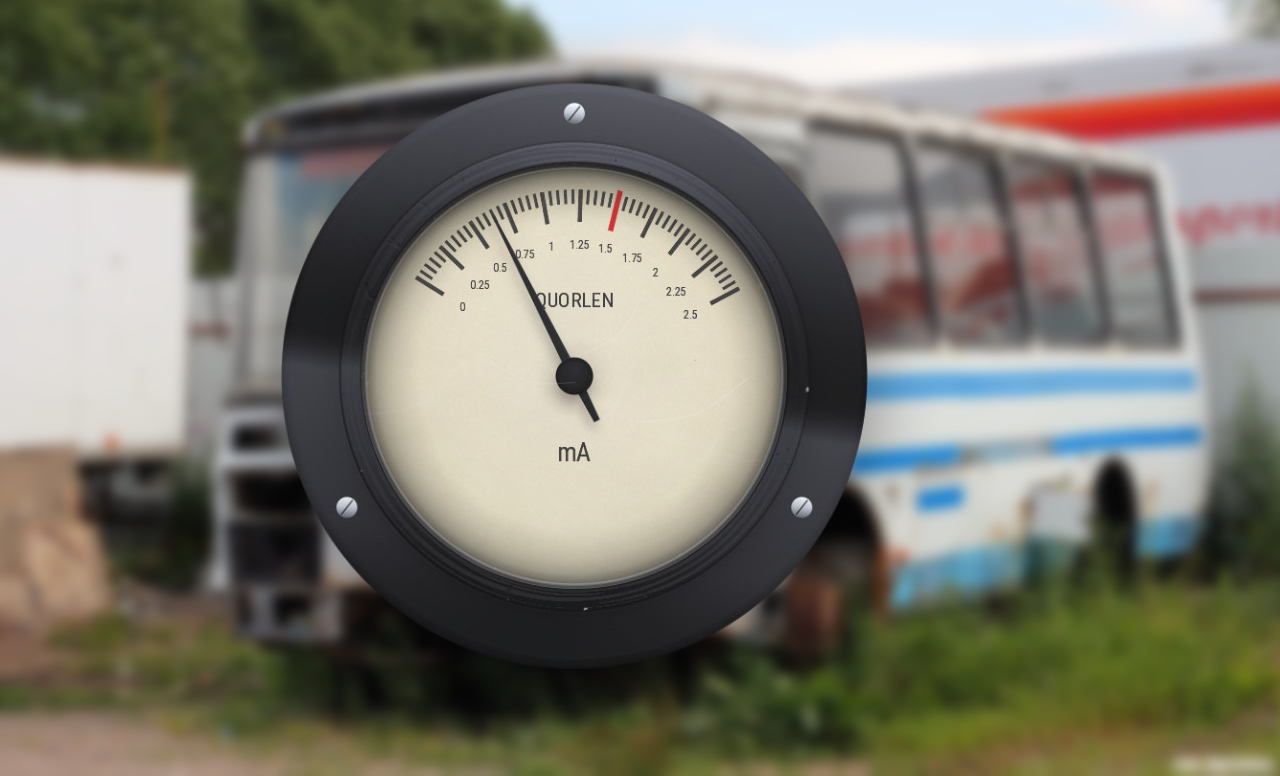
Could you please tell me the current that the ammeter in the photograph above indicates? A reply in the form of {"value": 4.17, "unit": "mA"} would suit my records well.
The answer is {"value": 0.65, "unit": "mA"}
